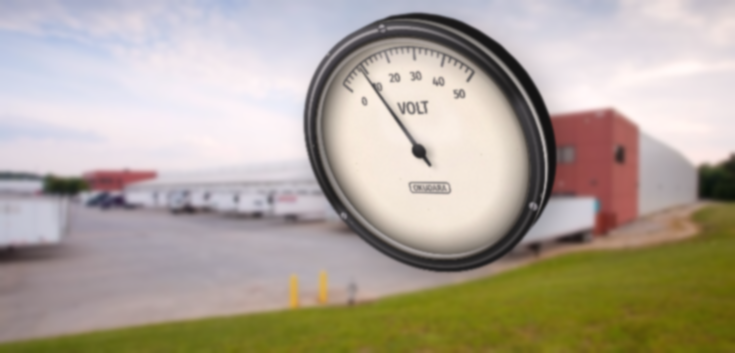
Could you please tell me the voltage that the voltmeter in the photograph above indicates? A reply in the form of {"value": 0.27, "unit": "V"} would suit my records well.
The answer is {"value": 10, "unit": "V"}
